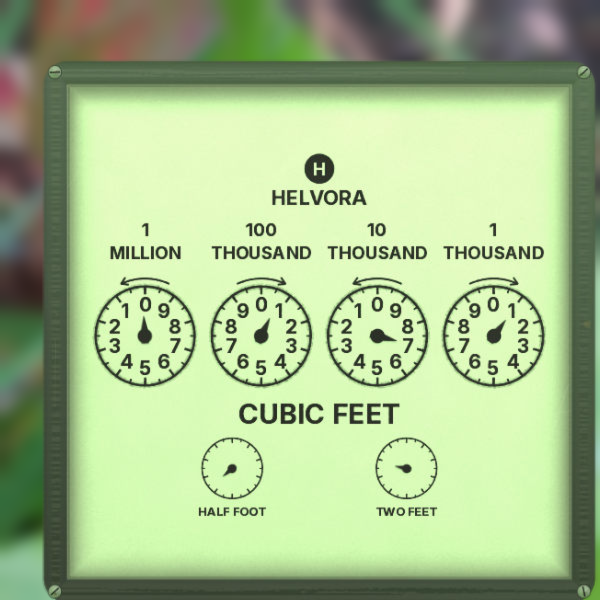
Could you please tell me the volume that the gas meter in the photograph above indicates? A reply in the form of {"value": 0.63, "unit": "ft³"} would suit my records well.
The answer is {"value": 7100, "unit": "ft³"}
